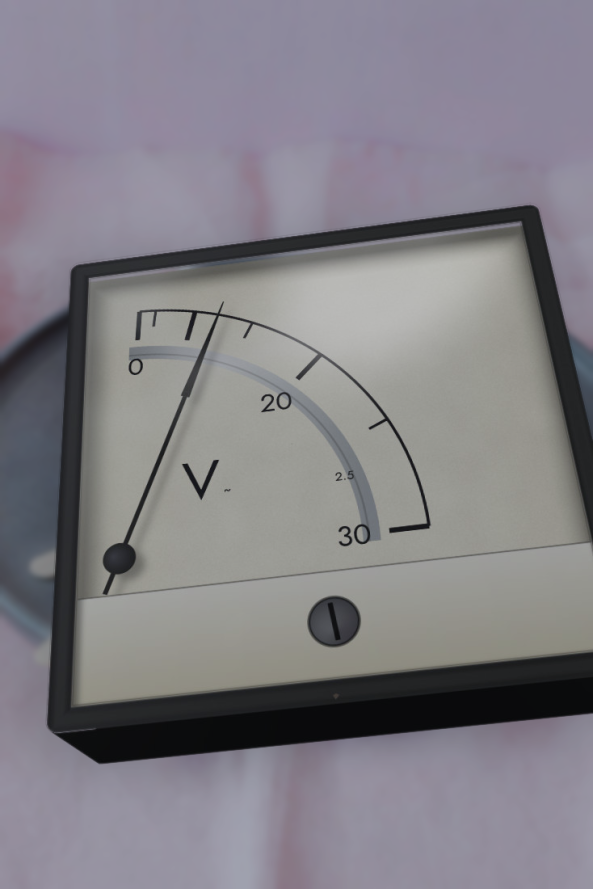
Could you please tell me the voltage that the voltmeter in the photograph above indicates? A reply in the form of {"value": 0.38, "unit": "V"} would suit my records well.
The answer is {"value": 12.5, "unit": "V"}
